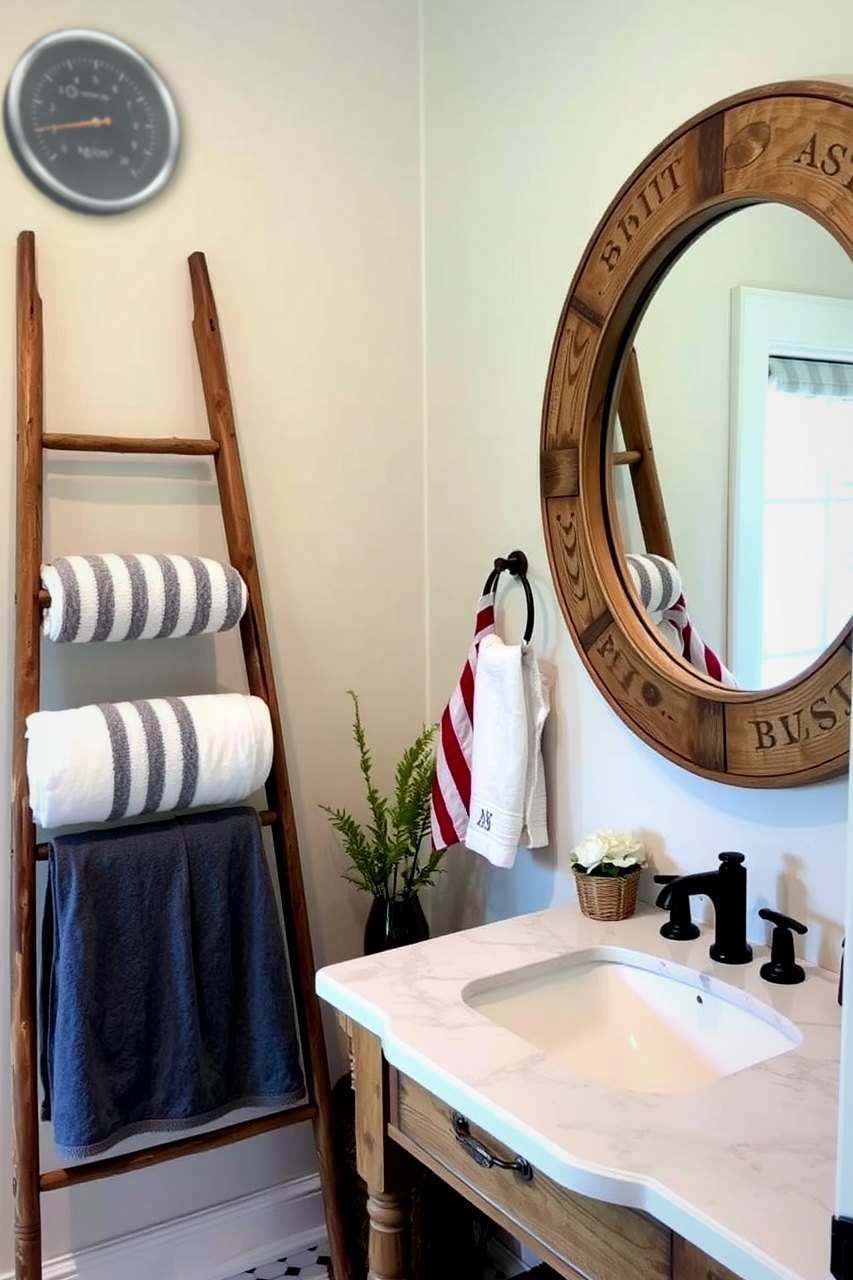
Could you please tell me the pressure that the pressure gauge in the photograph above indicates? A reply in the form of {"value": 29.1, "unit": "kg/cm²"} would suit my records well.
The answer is {"value": 1, "unit": "kg/cm²"}
